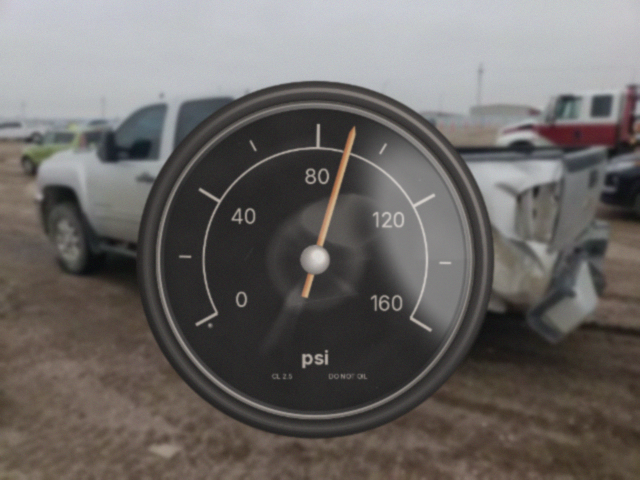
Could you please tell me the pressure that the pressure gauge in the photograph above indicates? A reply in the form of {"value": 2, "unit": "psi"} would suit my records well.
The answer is {"value": 90, "unit": "psi"}
